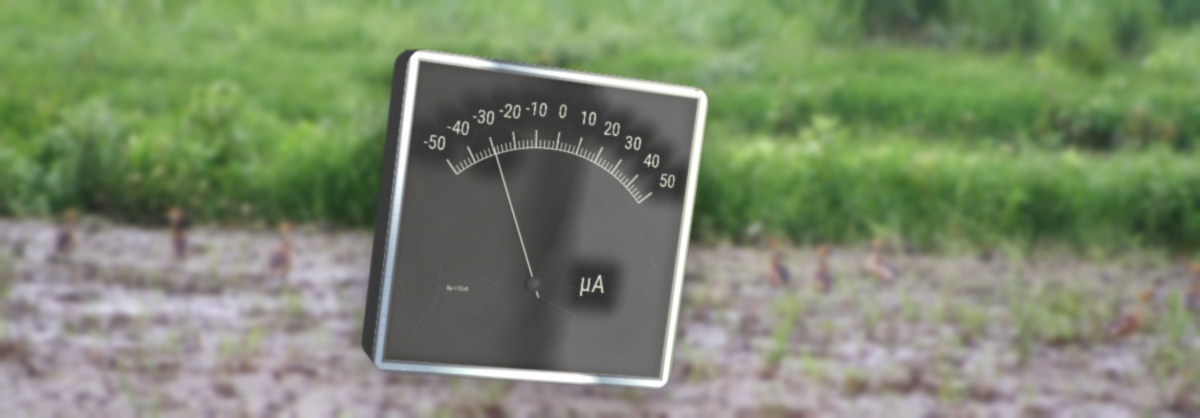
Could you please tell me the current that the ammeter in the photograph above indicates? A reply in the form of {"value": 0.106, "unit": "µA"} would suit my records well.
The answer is {"value": -30, "unit": "µA"}
